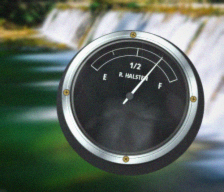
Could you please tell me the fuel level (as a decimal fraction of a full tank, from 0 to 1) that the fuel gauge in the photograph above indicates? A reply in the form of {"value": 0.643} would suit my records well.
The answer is {"value": 0.75}
